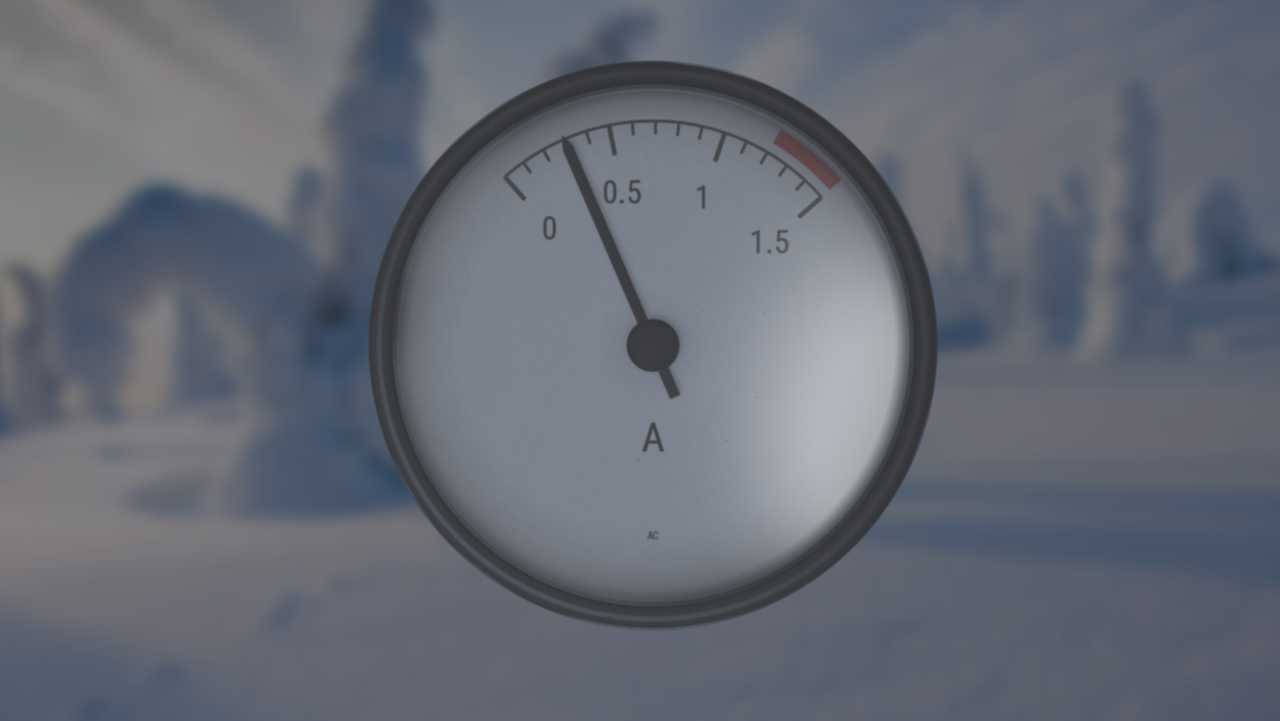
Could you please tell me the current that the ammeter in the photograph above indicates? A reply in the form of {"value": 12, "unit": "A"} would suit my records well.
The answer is {"value": 0.3, "unit": "A"}
